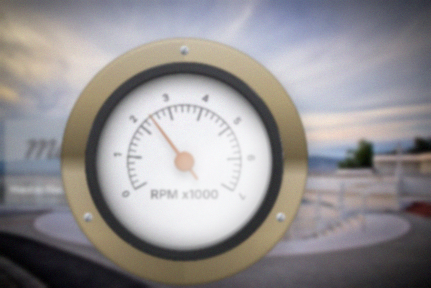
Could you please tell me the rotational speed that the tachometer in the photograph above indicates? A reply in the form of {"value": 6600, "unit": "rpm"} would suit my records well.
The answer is {"value": 2400, "unit": "rpm"}
